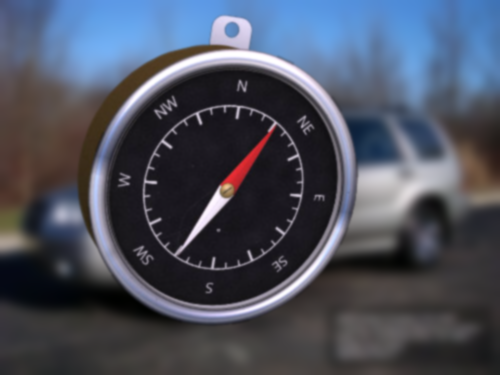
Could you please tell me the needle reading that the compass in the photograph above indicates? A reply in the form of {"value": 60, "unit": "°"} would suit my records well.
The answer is {"value": 30, "unit": "°"}
